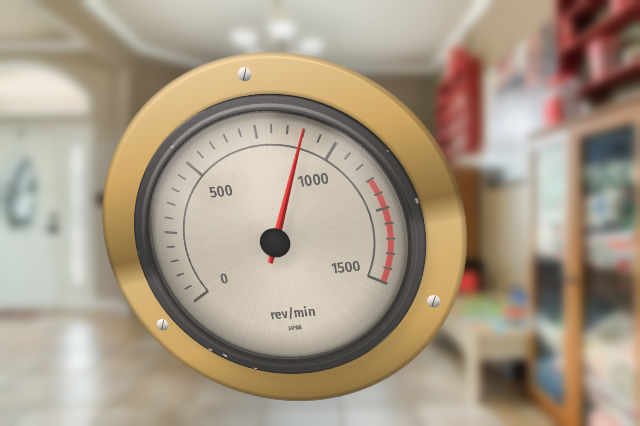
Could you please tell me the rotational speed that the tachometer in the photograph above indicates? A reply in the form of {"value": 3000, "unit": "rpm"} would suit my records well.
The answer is {"value": 900, "unit": "rpm"}
